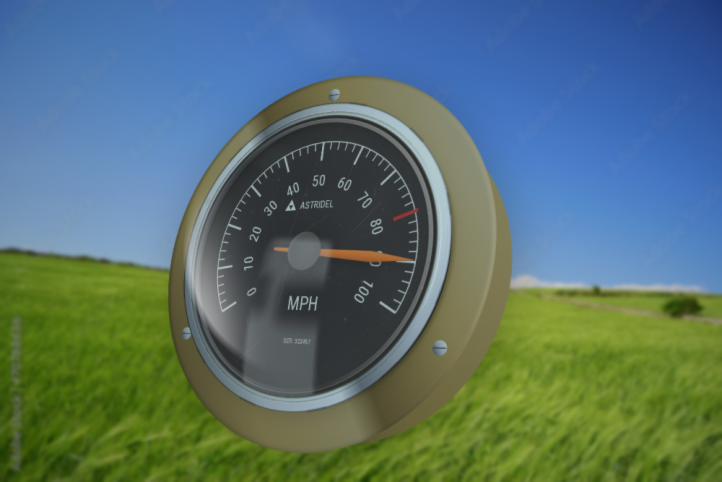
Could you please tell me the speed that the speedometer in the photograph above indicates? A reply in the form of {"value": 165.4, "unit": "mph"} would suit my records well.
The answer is {"value": 90, "unit": "mph"}
